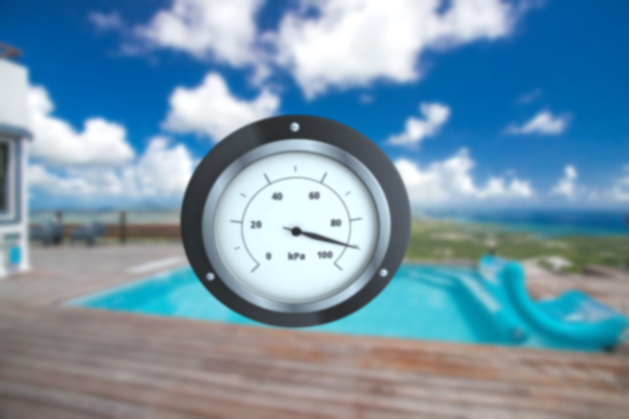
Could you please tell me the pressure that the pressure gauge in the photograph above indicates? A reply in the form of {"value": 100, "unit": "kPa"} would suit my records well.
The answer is {"value": 90, "unit": "kPa"}
